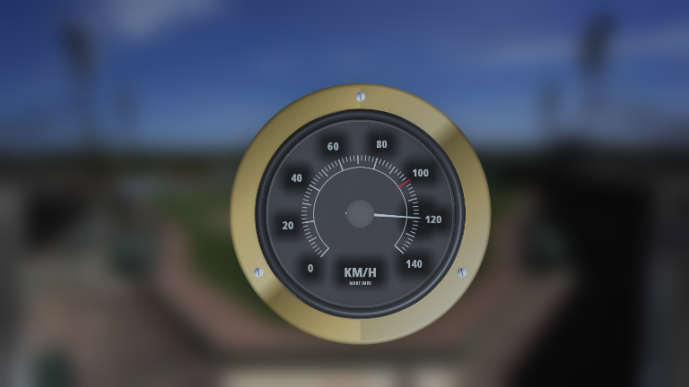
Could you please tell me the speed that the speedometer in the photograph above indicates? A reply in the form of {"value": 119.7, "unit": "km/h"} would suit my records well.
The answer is {"value": 120, "unit": "km/h"}
